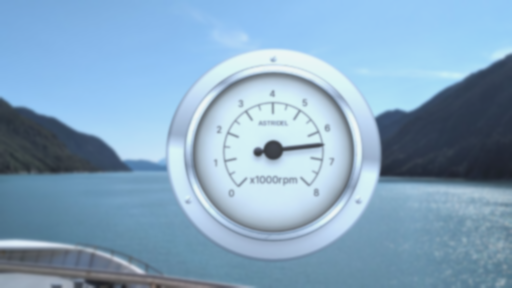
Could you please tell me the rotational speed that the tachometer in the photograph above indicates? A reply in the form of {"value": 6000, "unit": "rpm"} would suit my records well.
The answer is {"value": 6500, "unit": "rpm"}
